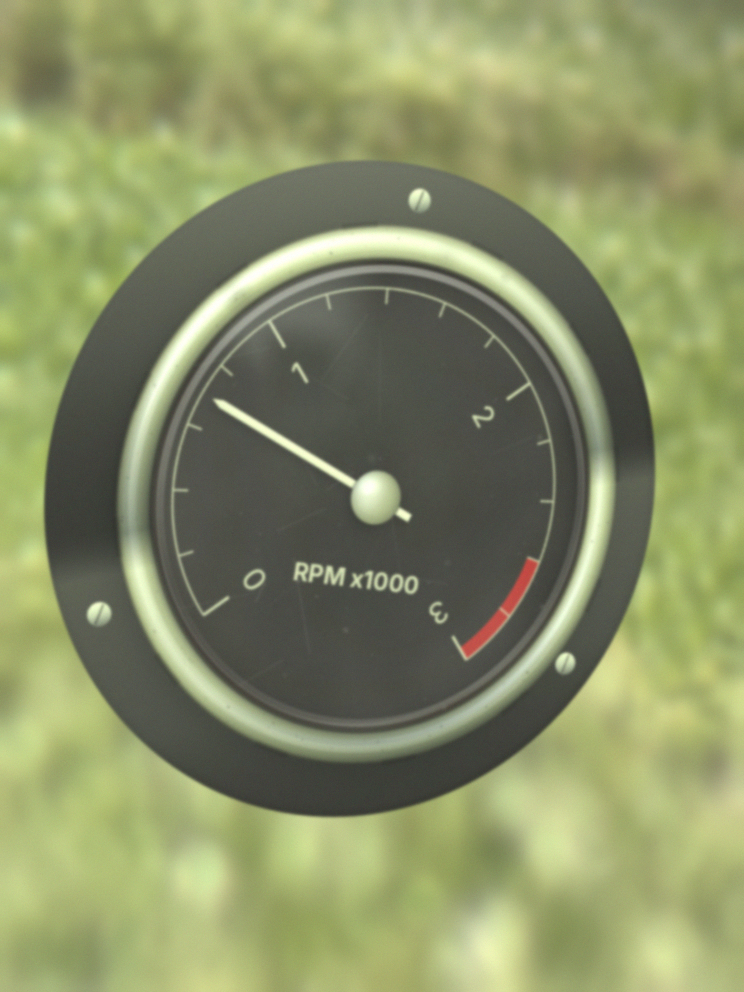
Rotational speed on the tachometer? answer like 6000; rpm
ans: 700; rpm
